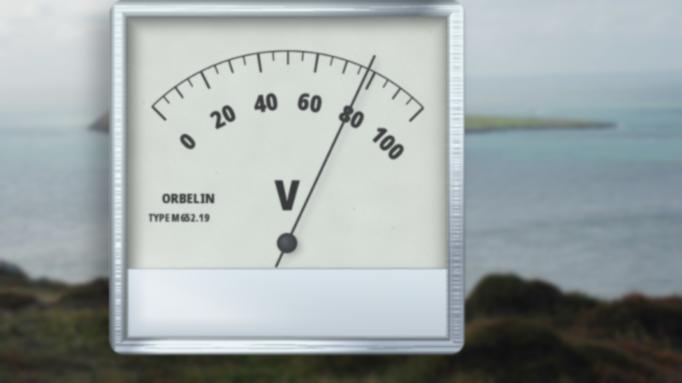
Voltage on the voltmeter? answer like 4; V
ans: 77.5; V
